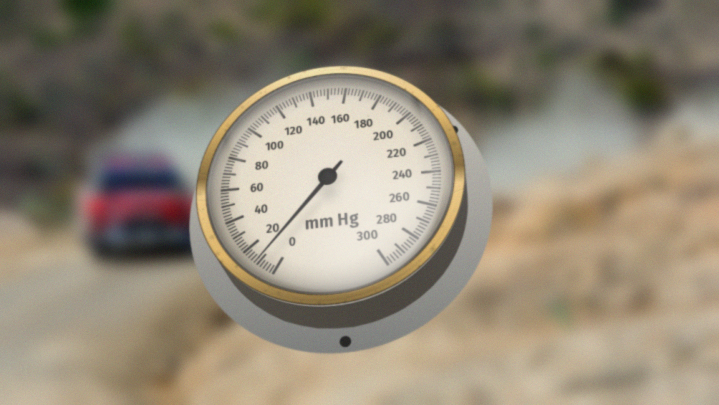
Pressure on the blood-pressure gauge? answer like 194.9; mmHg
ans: 10; mmHg
